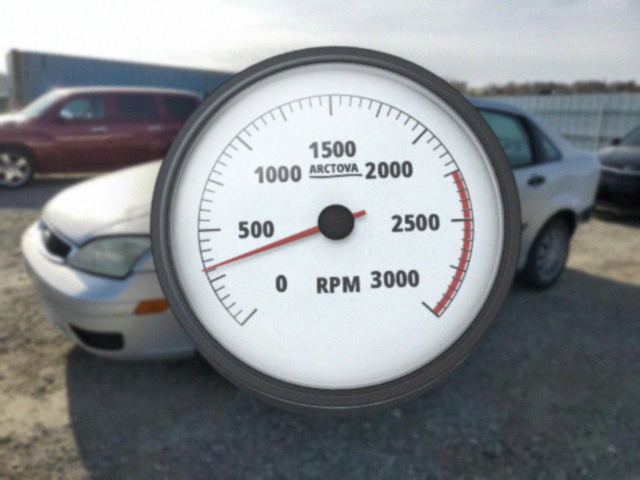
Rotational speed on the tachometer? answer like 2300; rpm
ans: 300; rpm
